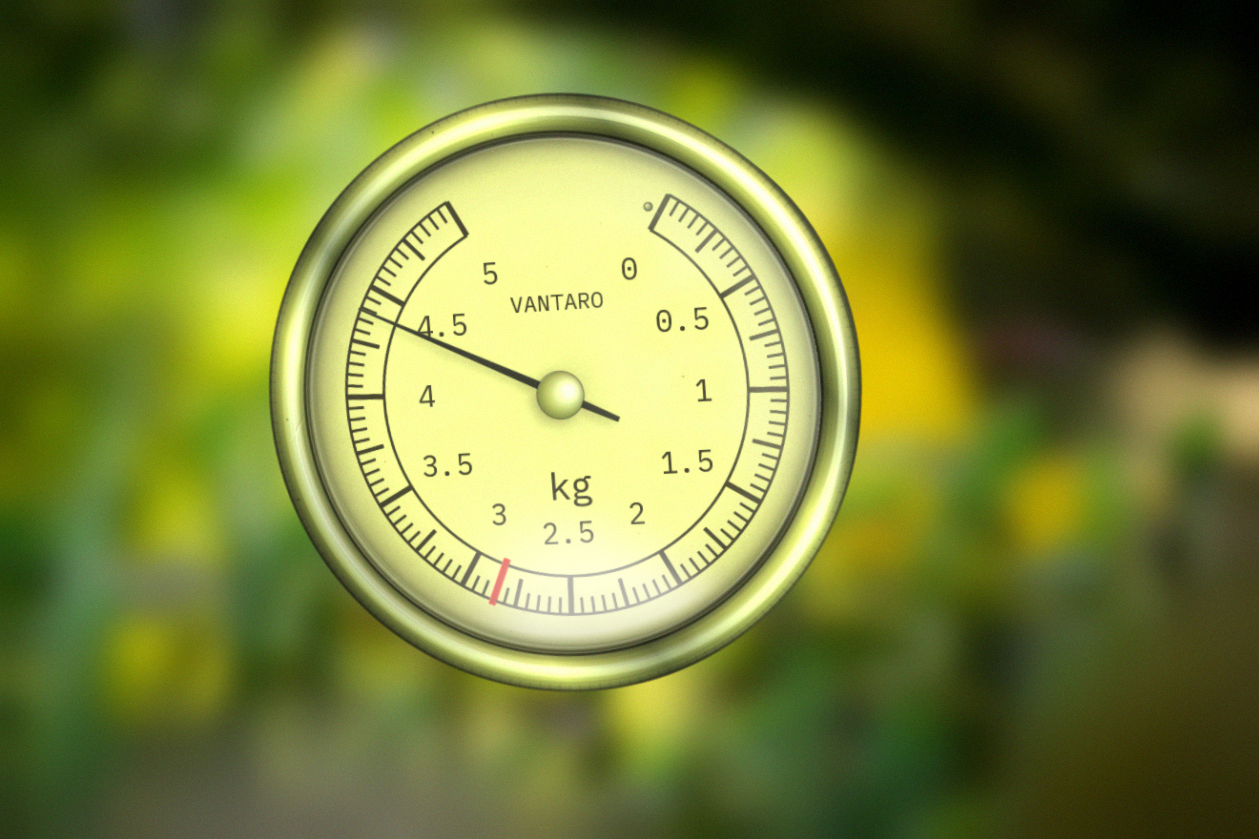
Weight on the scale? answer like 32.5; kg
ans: 4.4; kg
